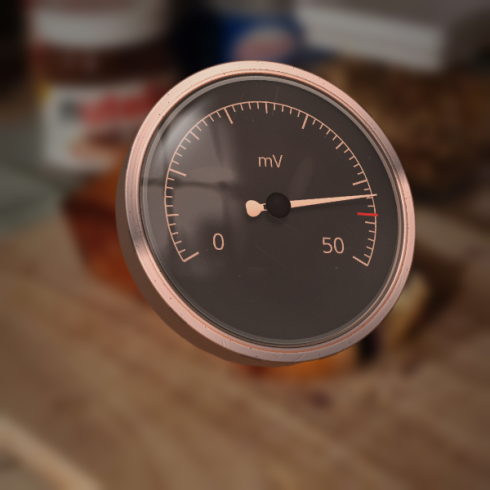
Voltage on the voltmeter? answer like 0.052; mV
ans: 42; mV
